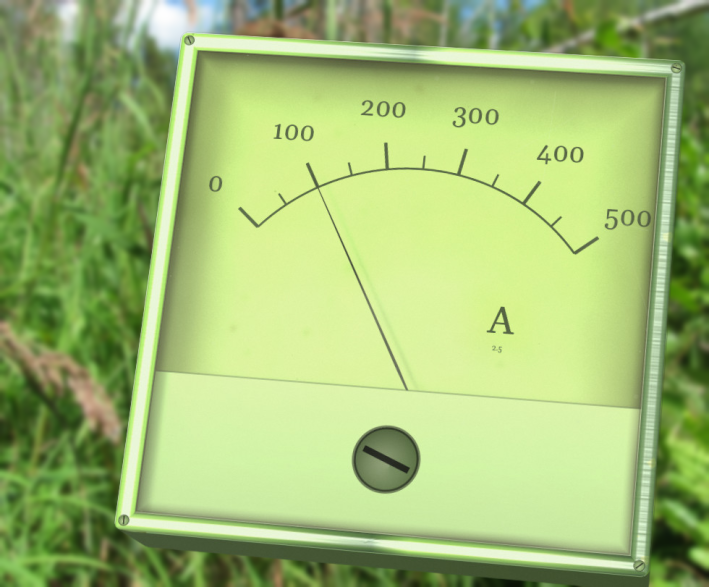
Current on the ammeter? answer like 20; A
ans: 100; A
